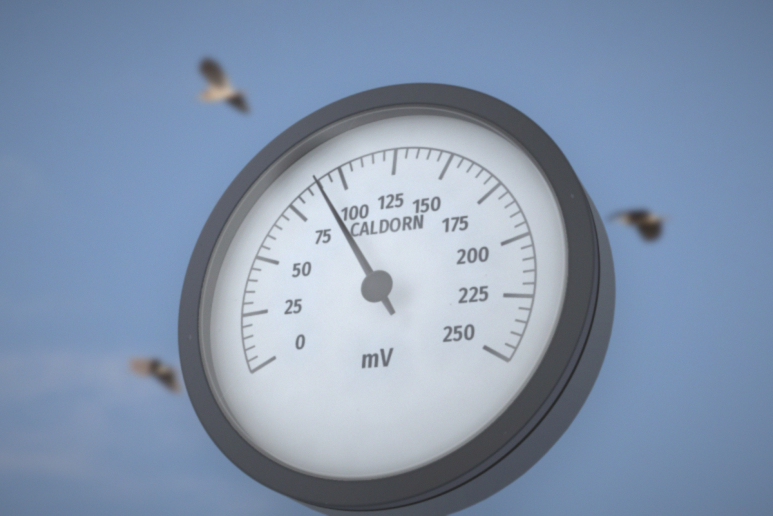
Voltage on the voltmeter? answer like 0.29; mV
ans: 90; mV
